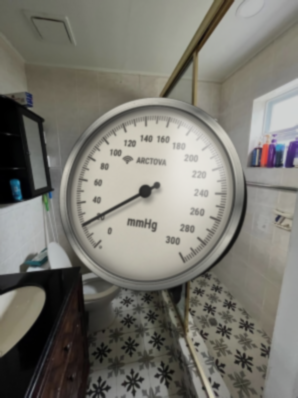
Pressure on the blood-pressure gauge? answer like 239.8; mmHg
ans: 20; mmHg
